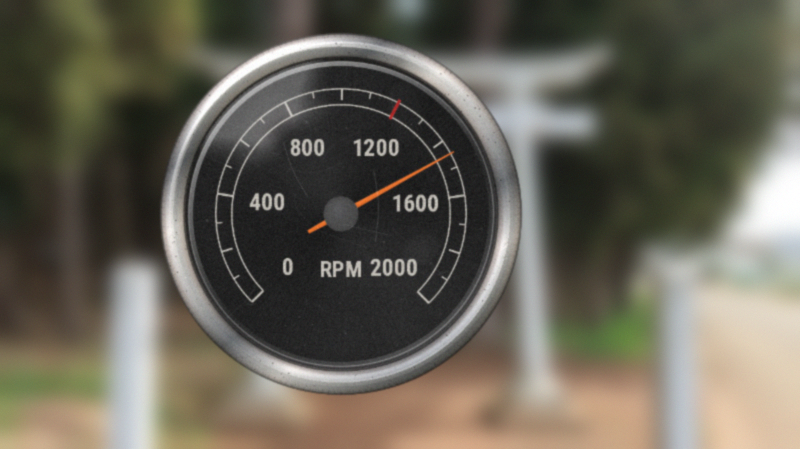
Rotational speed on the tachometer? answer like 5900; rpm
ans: 1450; rpm
